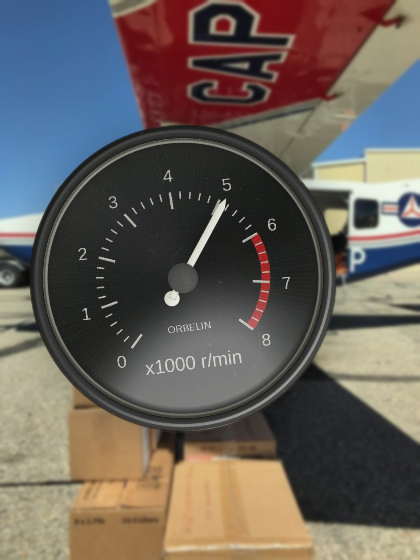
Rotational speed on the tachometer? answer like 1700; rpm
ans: 5100; rpm
